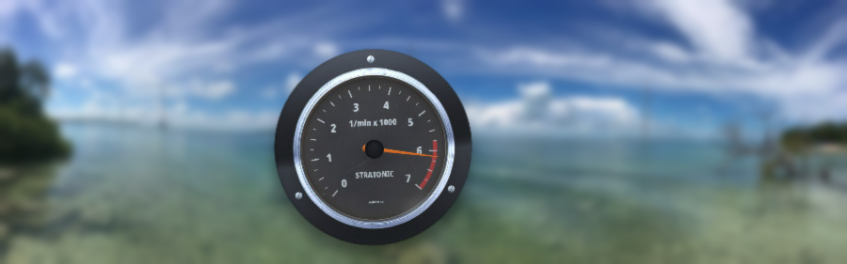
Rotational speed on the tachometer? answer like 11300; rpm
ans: 6125; rpm
